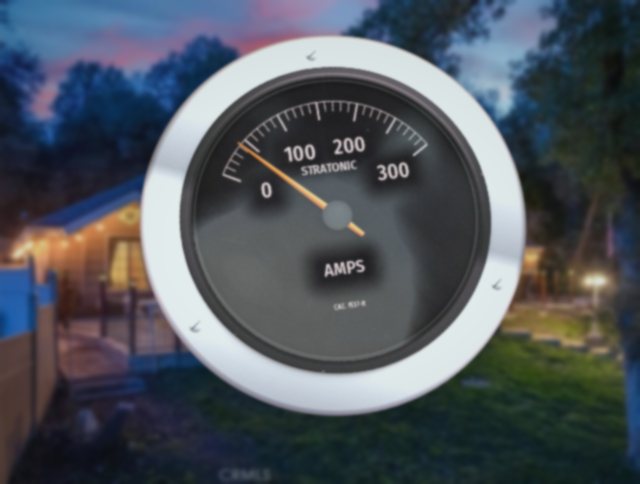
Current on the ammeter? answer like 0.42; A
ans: 40; A
